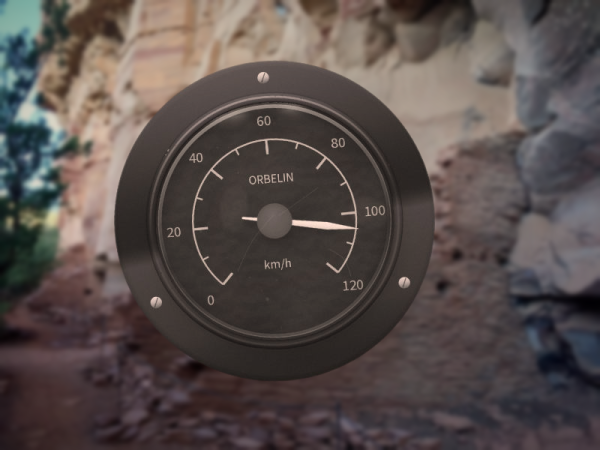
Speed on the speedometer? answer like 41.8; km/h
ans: 105; km/h
